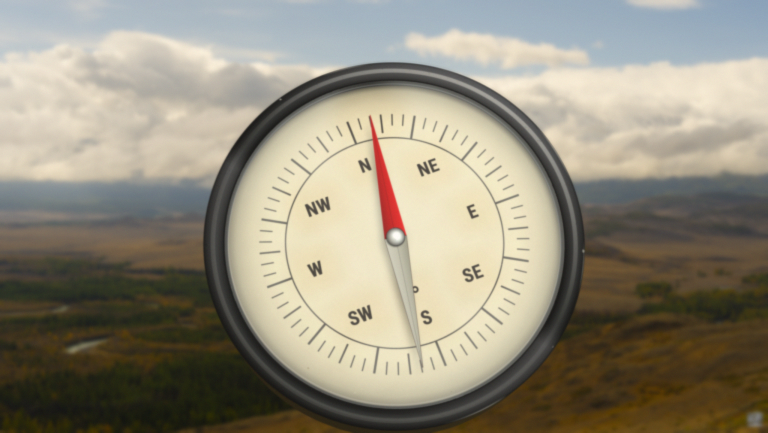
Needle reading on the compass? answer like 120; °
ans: 10; °
